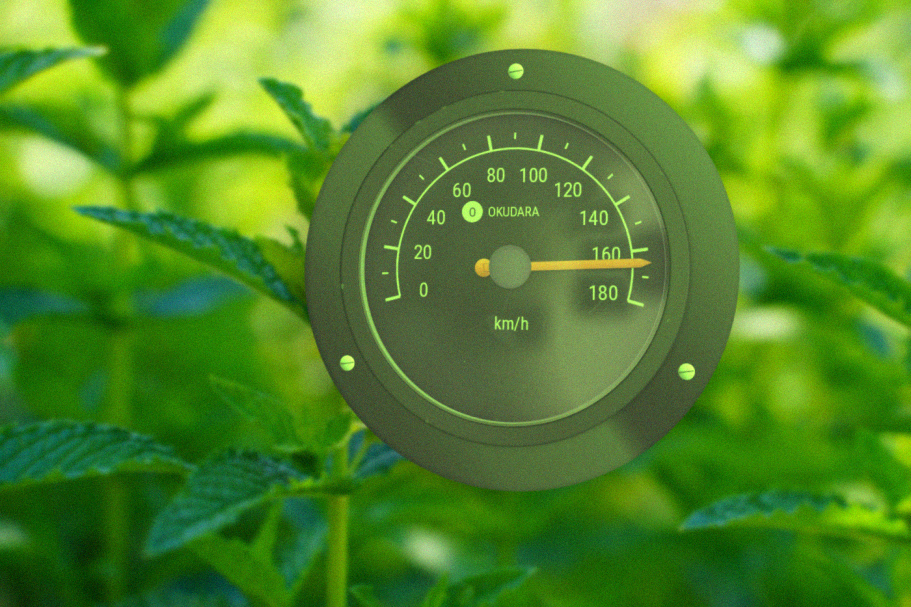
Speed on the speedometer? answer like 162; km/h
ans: 165; km/h
